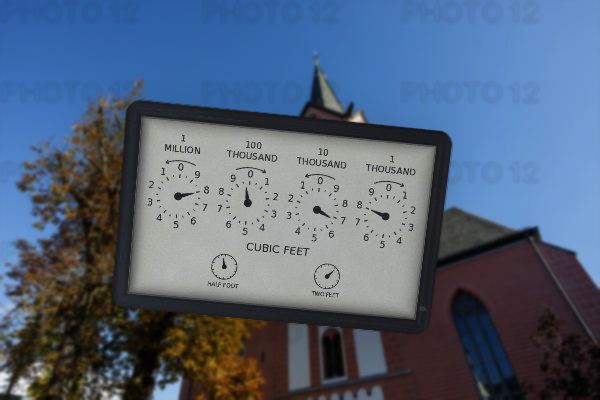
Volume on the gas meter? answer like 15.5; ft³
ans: 796800; ft³
